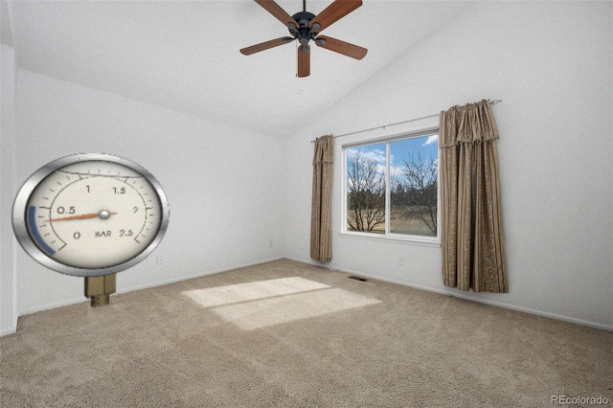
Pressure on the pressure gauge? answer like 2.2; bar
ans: 0.35; bar
